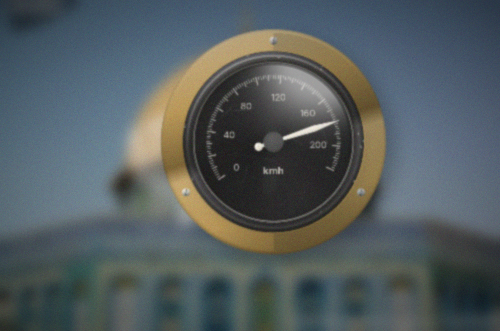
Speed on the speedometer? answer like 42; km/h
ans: 180; km/h
